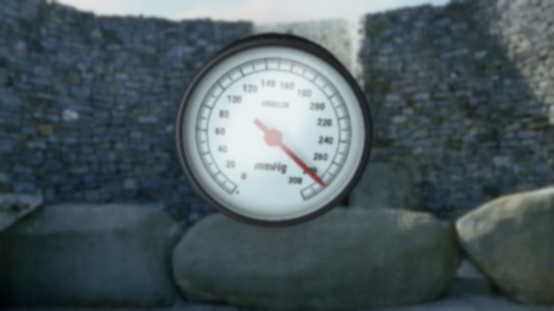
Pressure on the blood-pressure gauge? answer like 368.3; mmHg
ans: 280; mmHg
